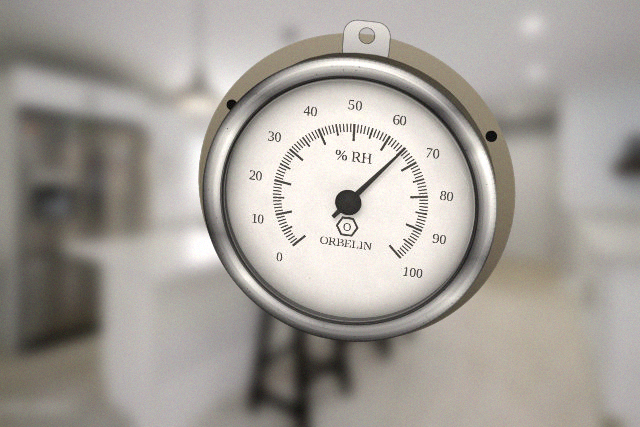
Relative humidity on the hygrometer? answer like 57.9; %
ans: 65; %
